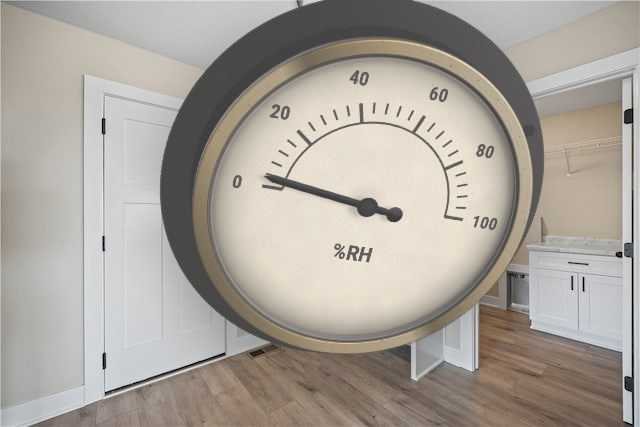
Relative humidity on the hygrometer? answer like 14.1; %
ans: 4; %
